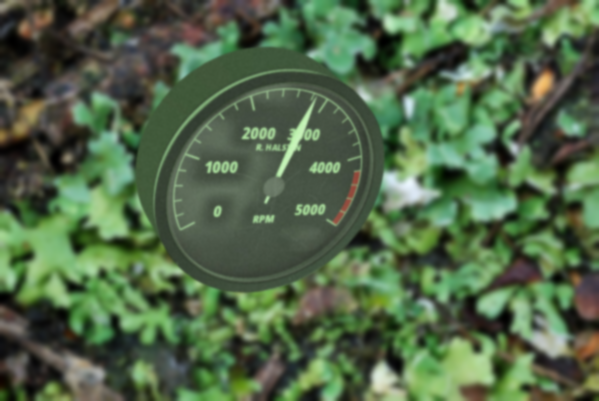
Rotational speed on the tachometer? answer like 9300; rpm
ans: 2800; rpm
